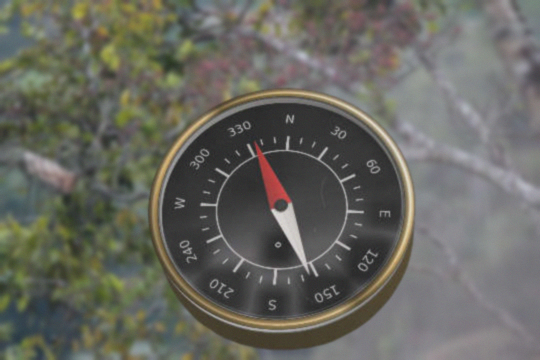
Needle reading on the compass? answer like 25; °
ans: 335; °
